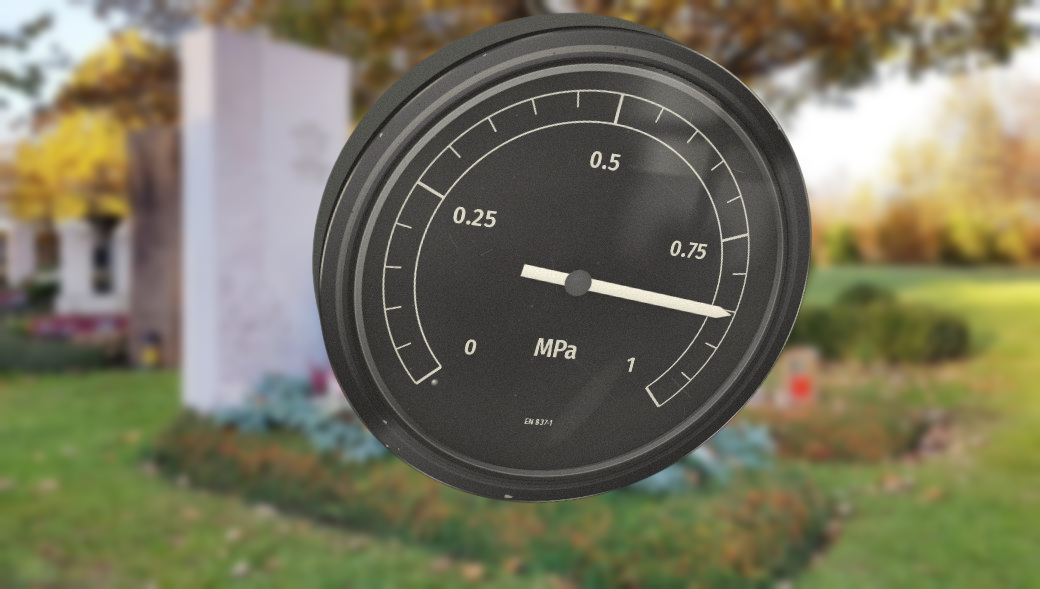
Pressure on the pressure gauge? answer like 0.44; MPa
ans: 0.85; MPa
